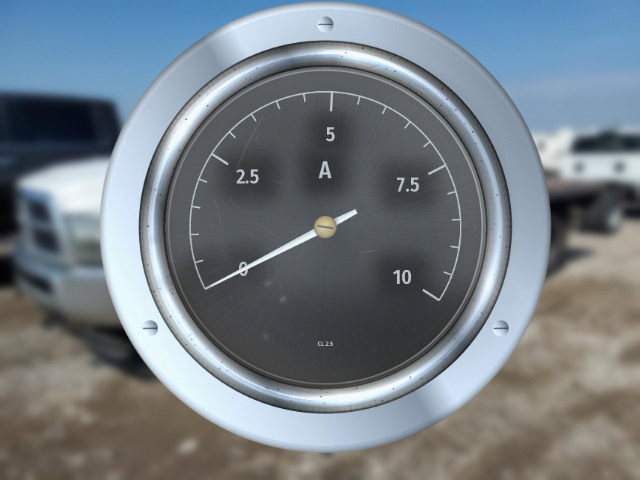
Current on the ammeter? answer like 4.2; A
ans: 0; A
